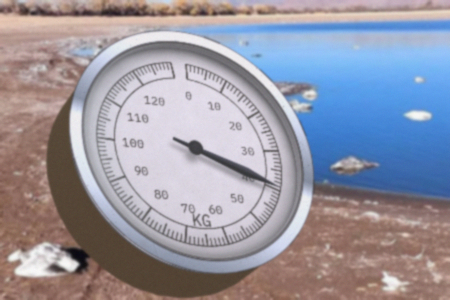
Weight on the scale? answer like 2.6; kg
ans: 40; kg
